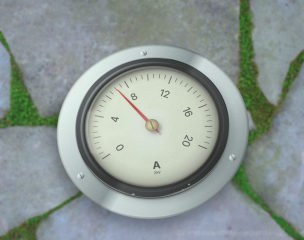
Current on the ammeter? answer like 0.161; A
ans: 7; A
